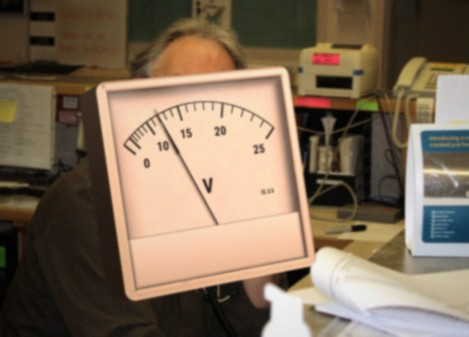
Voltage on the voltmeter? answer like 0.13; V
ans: 12; V
